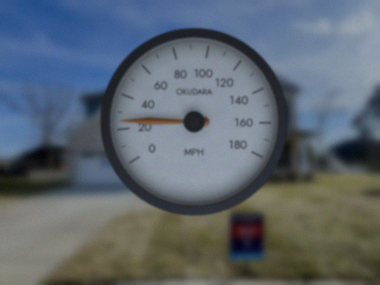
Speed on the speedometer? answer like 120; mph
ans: 25; mph
